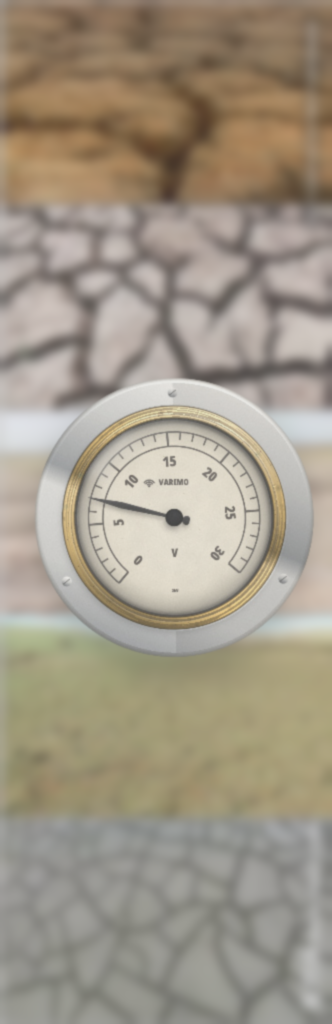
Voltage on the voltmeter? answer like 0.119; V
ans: 7; V
